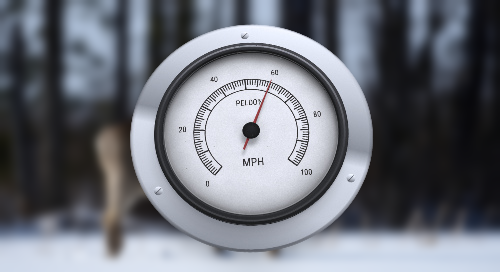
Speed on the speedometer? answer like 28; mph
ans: 60; mph
